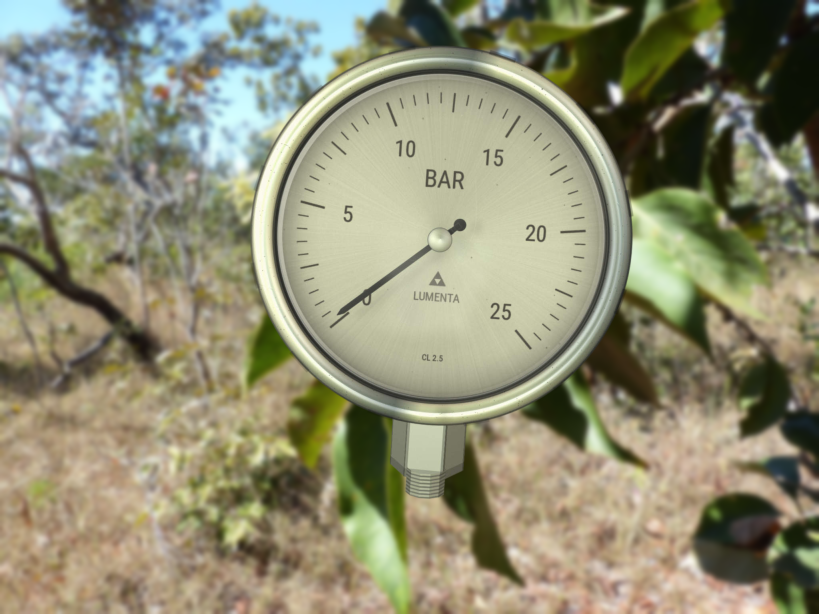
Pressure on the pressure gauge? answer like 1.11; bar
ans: 0.25; bar
